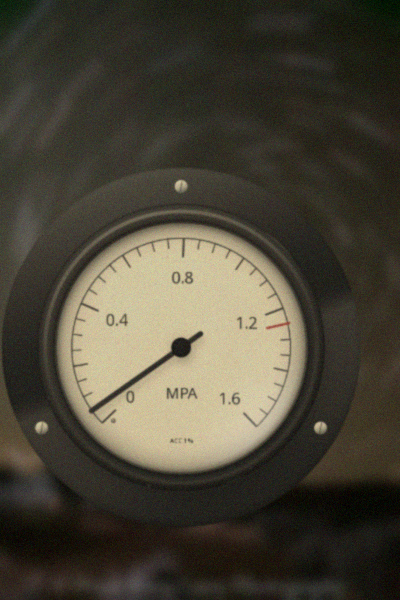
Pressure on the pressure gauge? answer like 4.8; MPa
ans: 0.05; MPa
